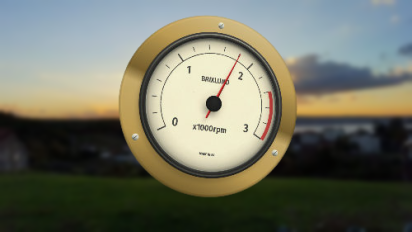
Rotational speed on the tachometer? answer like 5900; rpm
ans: 1800; rpm
